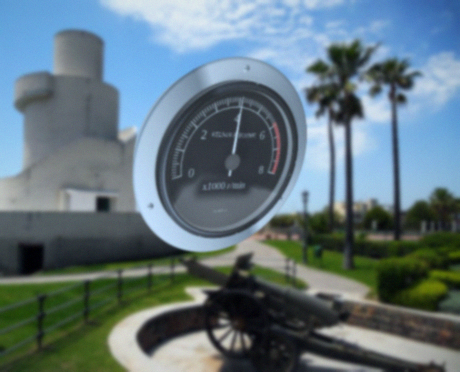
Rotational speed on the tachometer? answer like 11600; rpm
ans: 4000; rpm
